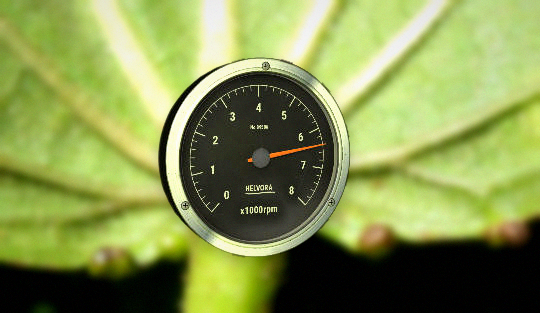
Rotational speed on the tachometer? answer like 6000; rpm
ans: 6400; rpm
